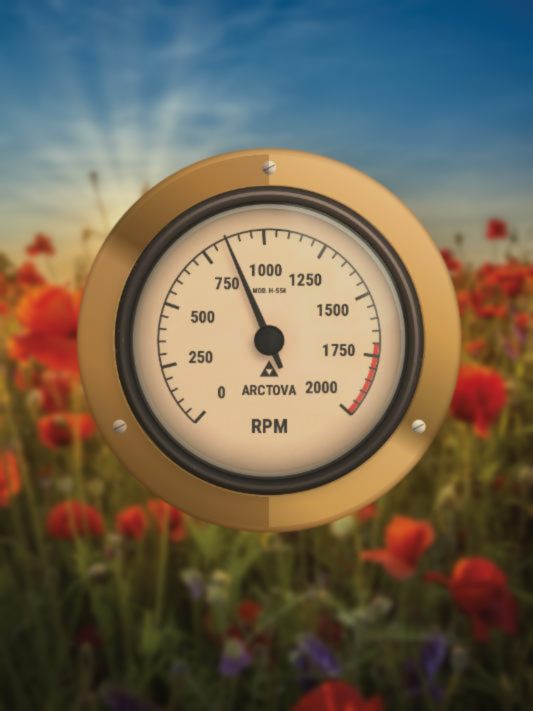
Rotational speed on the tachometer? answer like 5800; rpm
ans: 850; rpm
